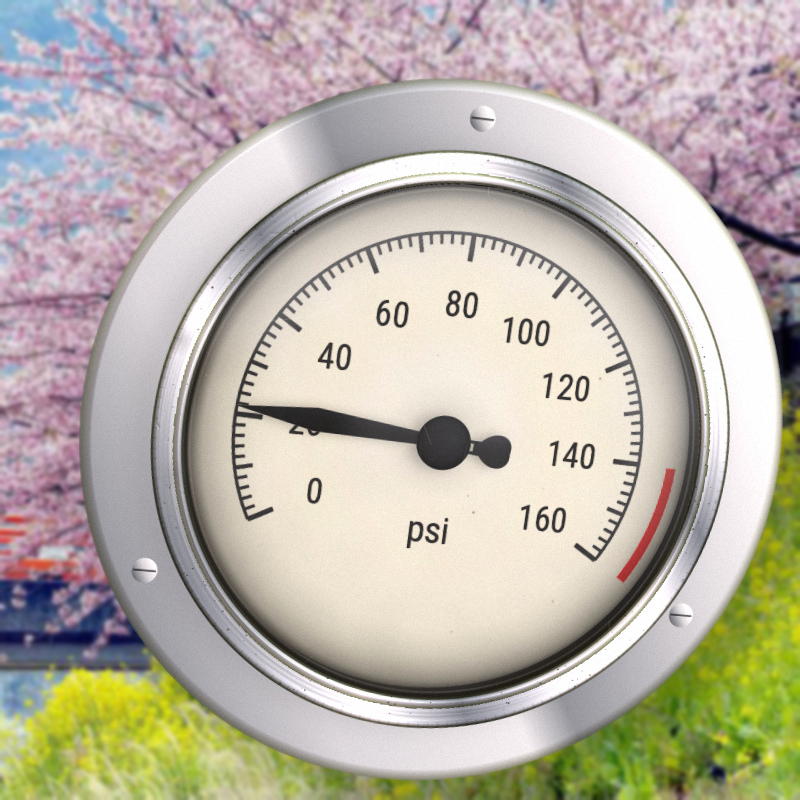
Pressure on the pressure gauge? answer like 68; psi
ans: 22; psi
